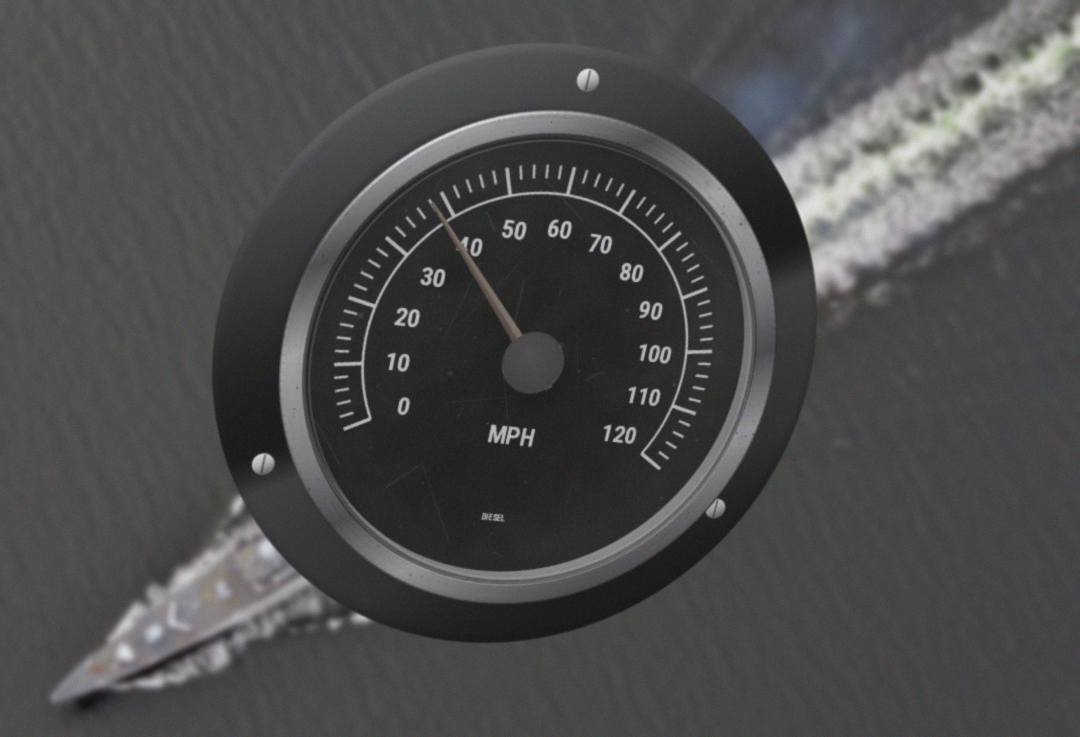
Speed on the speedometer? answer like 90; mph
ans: 38; mph
